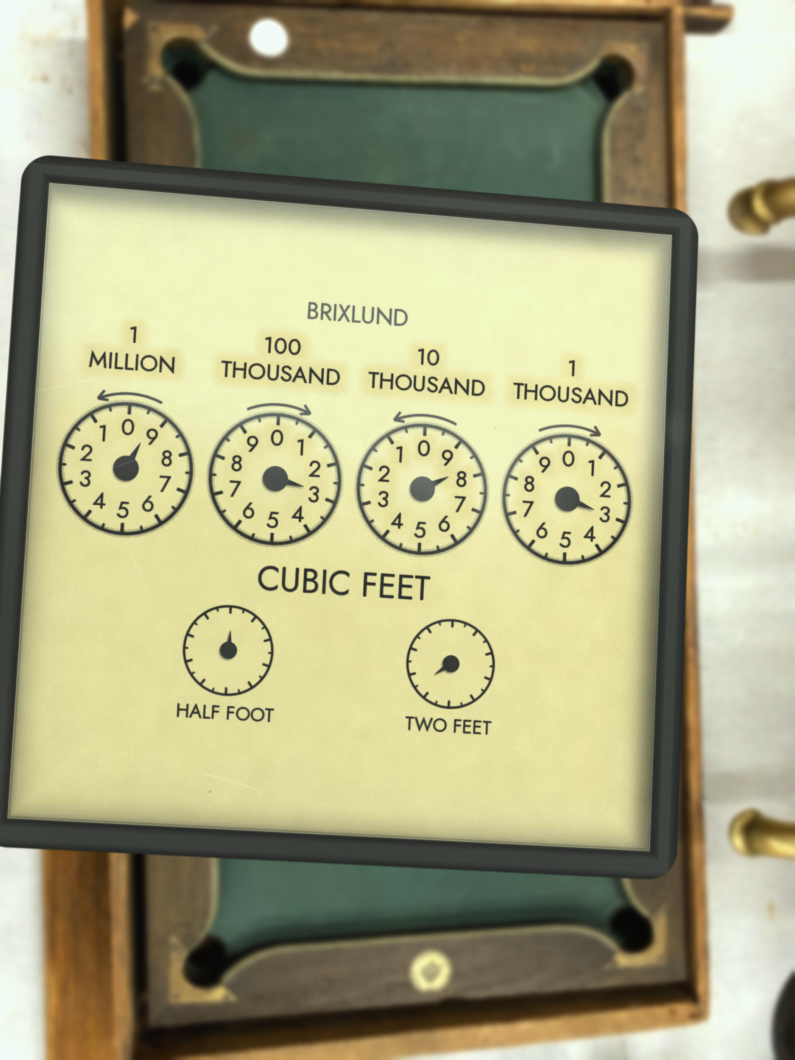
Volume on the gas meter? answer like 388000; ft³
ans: 928300; ft³
